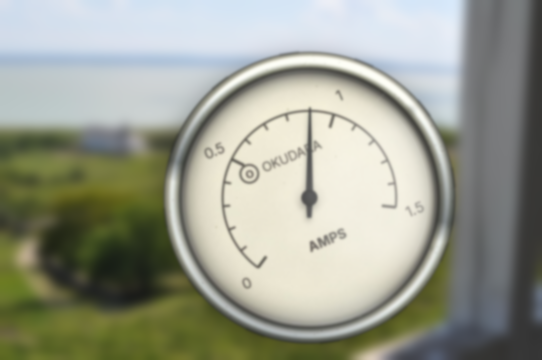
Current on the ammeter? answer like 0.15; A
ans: 0.9; A
